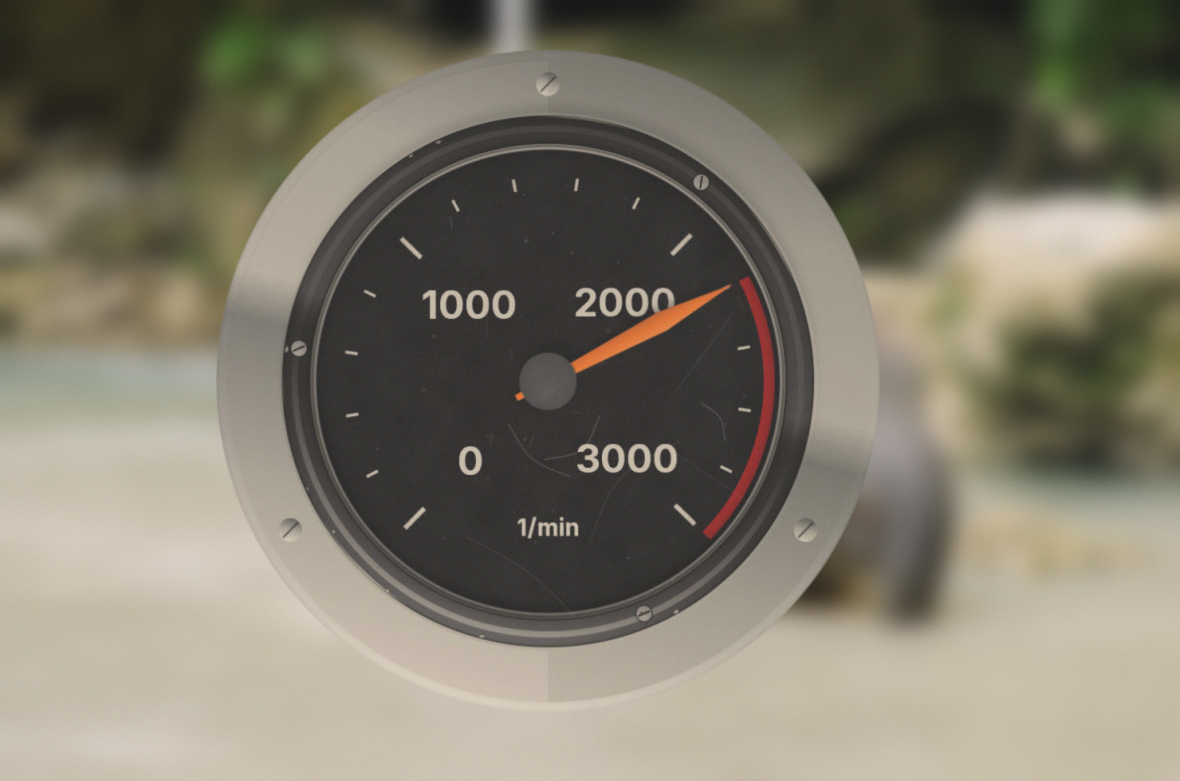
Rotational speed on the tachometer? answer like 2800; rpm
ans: 2200; rpm
